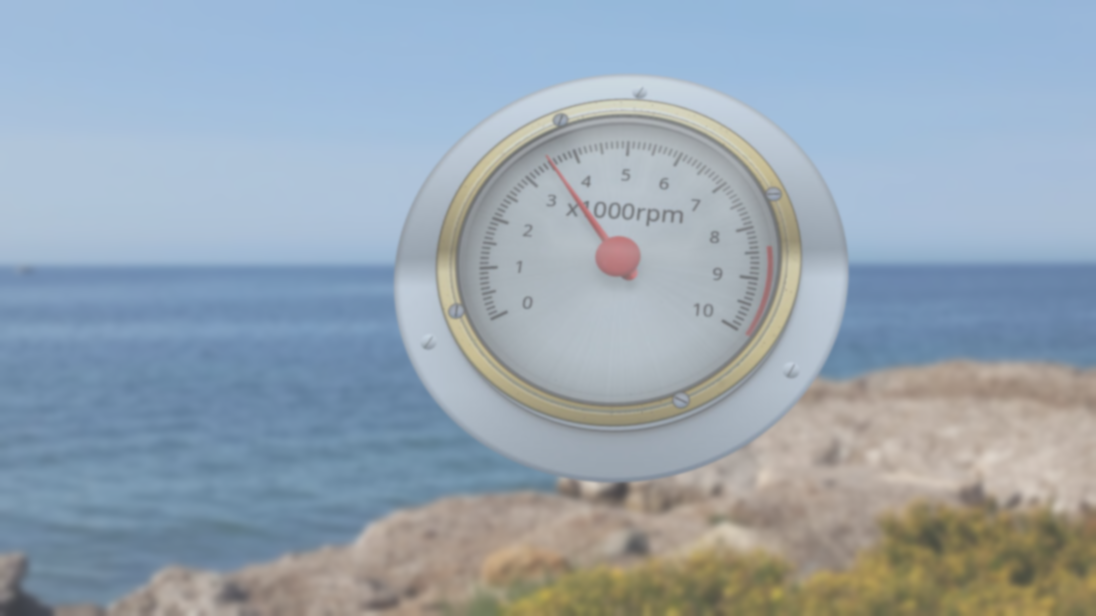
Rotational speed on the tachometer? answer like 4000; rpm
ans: 3500; rpm
